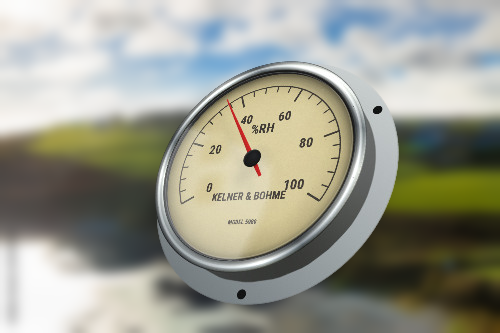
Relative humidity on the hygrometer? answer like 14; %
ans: 36; %
